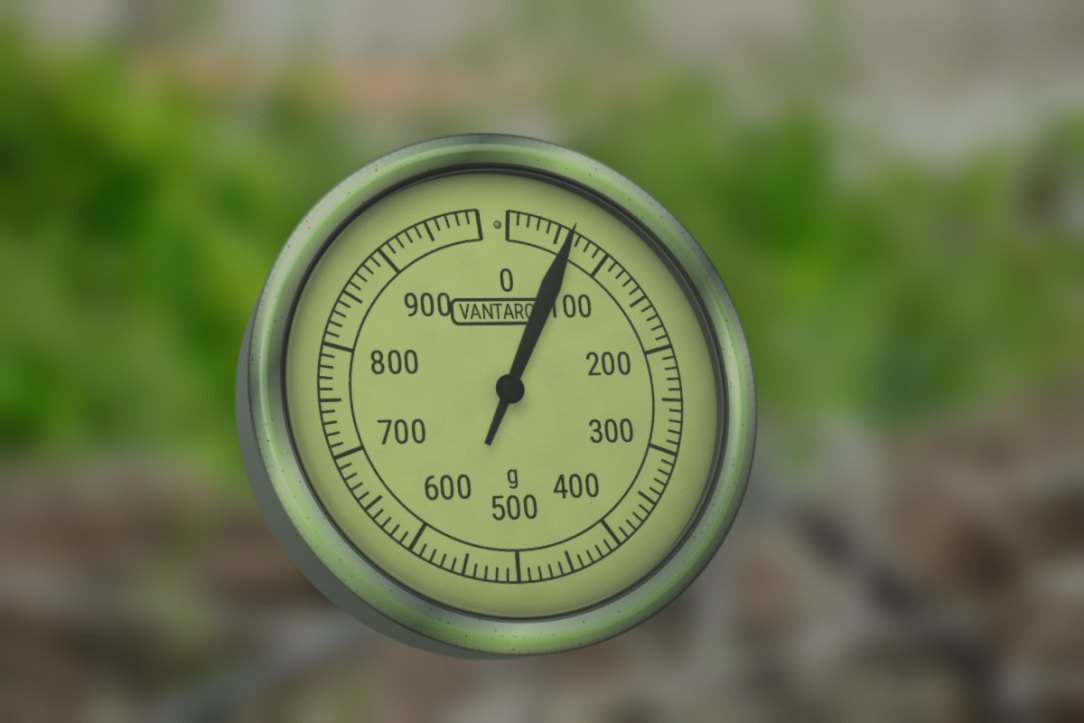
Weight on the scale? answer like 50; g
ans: 60; g
